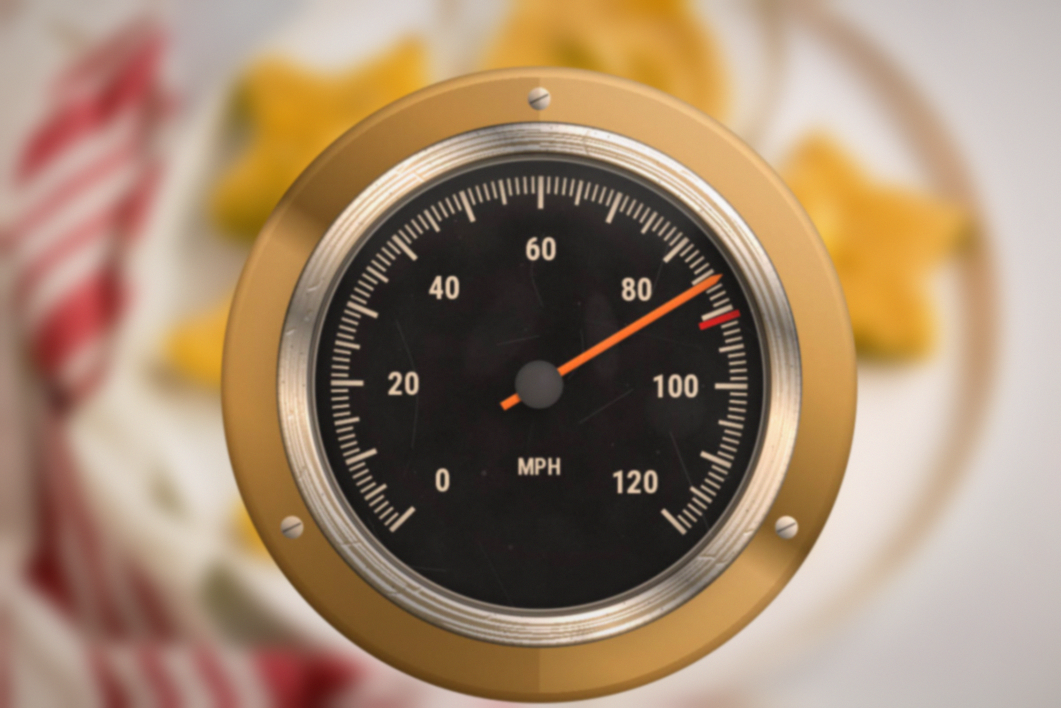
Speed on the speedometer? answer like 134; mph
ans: 86; mph
